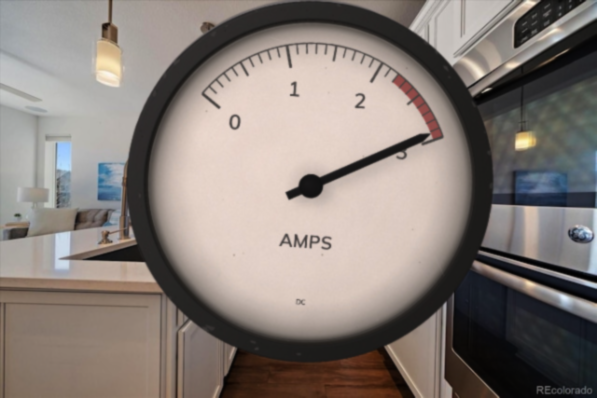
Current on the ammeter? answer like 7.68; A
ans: 2.9; A
